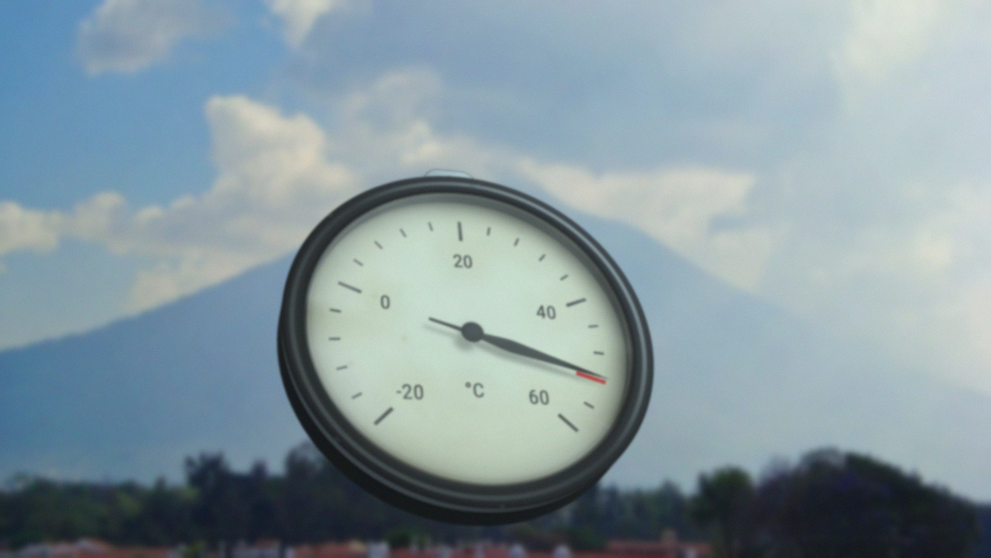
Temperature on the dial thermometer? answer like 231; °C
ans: 52; °C
